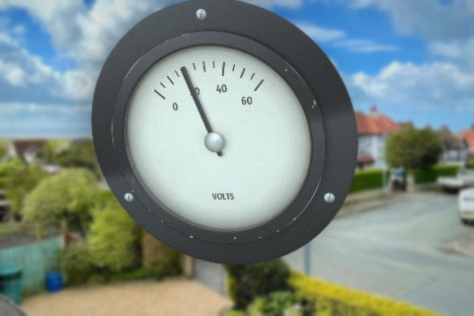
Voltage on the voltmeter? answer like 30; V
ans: 20; V
